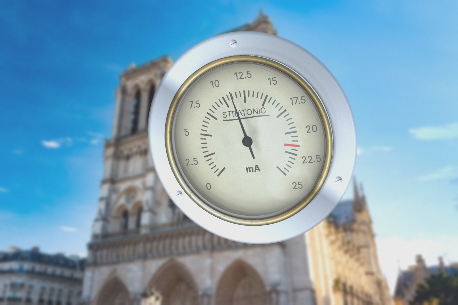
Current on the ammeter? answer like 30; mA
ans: 11; mA
